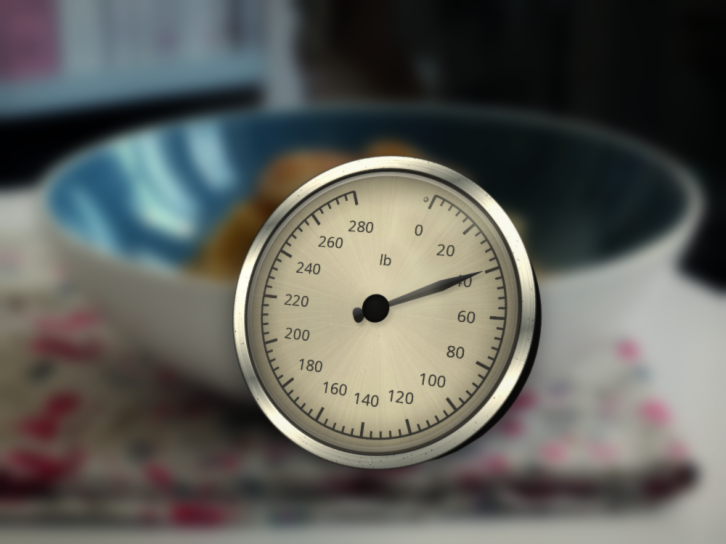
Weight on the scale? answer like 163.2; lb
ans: 40; lb
